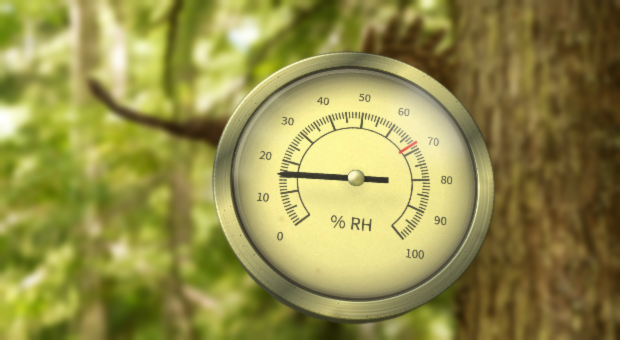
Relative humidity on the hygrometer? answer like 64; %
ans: 15; %
